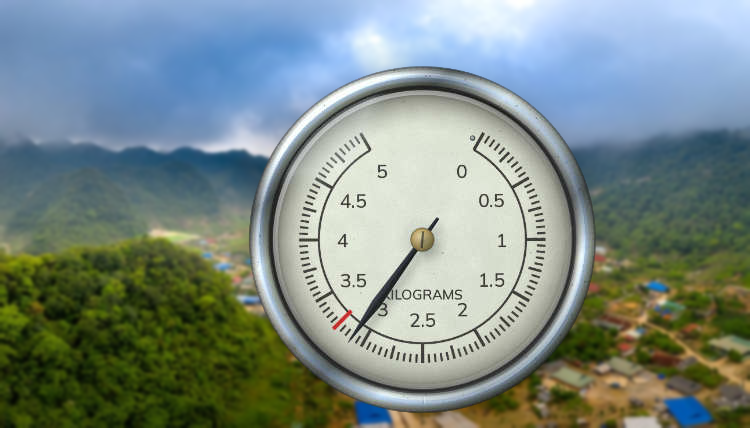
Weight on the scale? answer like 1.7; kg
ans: 3.1; kg
